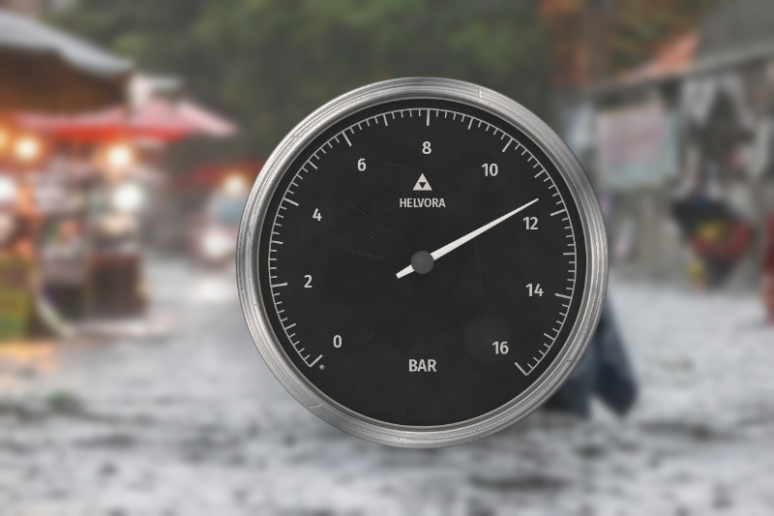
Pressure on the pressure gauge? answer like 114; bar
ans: 11.5; bar
